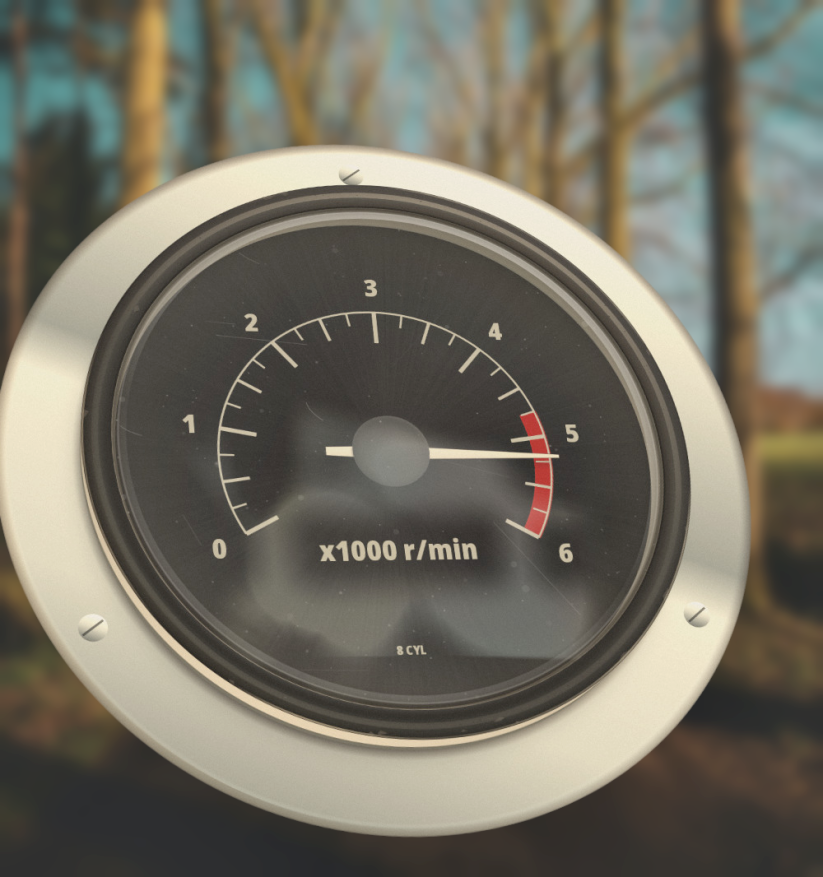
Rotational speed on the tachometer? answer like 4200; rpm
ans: 5250; rpm
